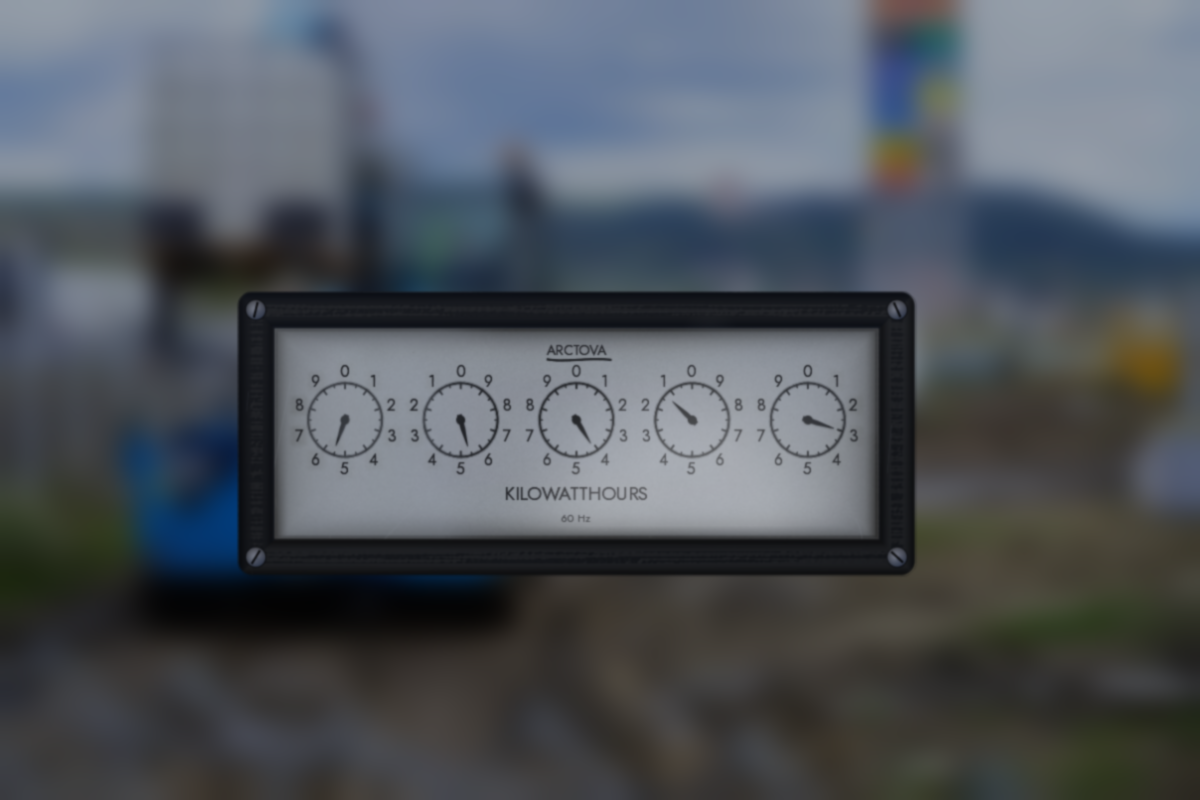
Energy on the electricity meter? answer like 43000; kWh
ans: 55413; kWh
